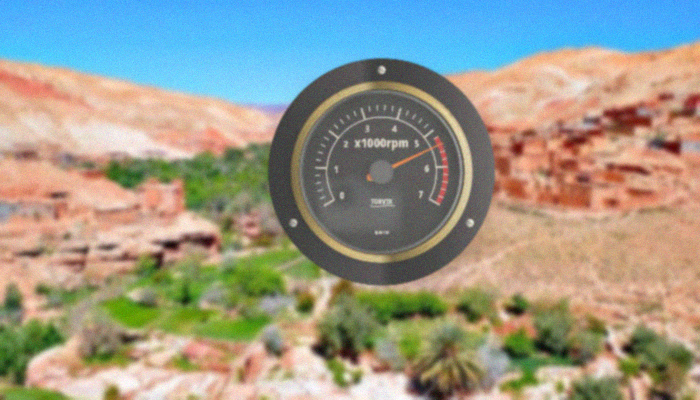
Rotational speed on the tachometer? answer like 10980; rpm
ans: 5400; rpm
